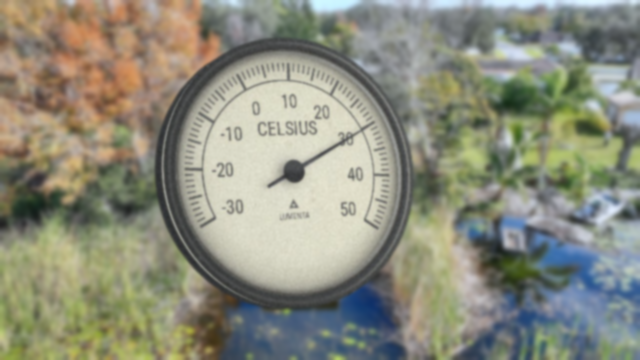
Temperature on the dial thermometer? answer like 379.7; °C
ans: 30; °C
